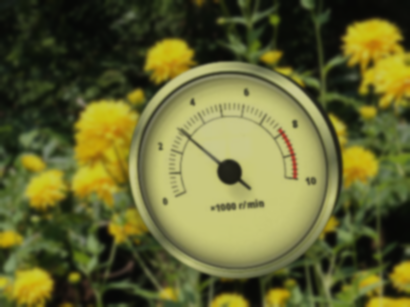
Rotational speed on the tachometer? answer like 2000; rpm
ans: 3000; rpm
